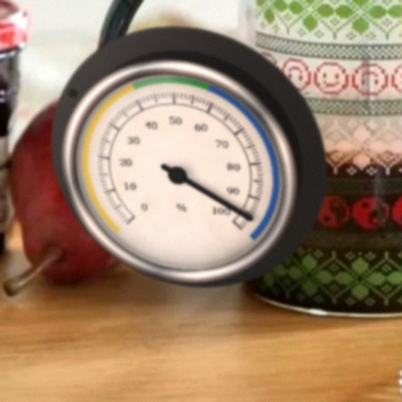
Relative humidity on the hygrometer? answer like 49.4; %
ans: 95; %
